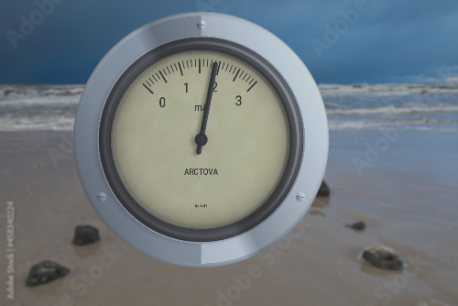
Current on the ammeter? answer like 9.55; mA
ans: 1.9; mA
